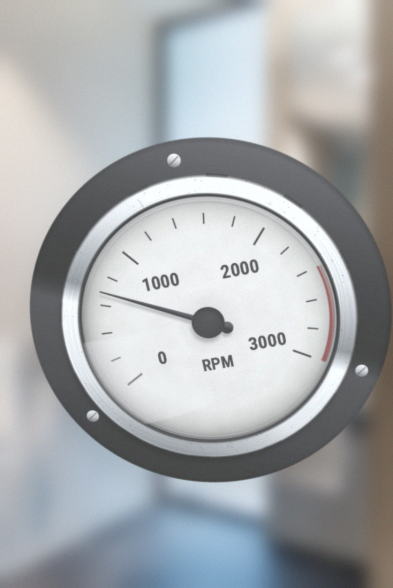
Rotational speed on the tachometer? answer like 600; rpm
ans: 700; rpm
